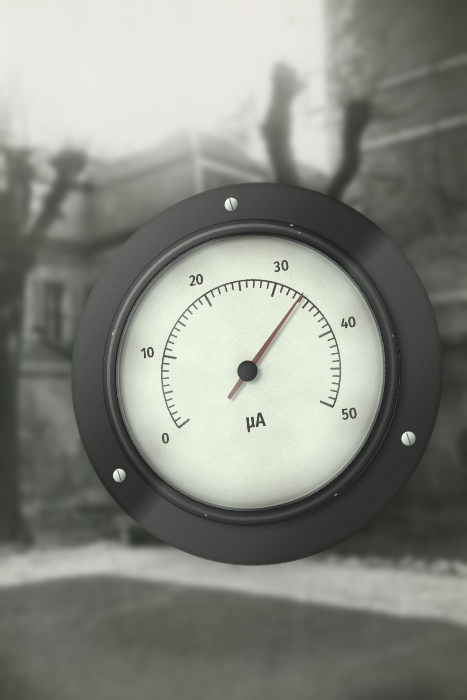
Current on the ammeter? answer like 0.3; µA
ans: 34; µA
